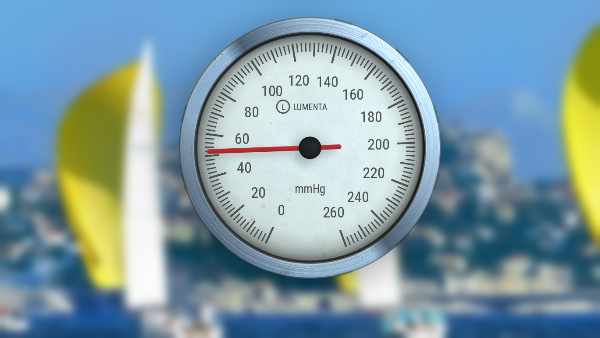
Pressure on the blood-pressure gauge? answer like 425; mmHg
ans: 52; mmHg
